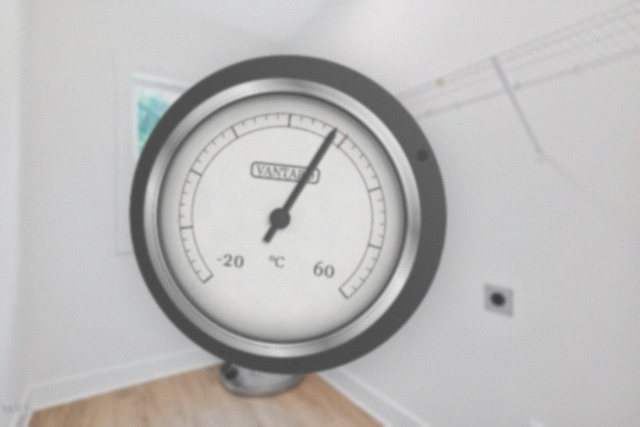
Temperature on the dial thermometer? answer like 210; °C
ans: 28; °C
